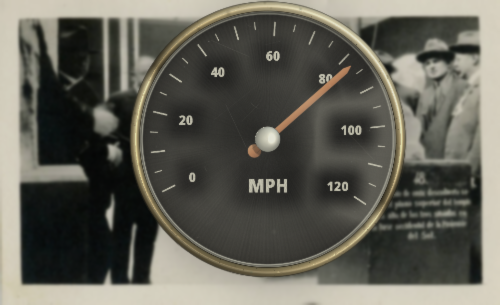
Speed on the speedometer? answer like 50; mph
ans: 82.5; mph
